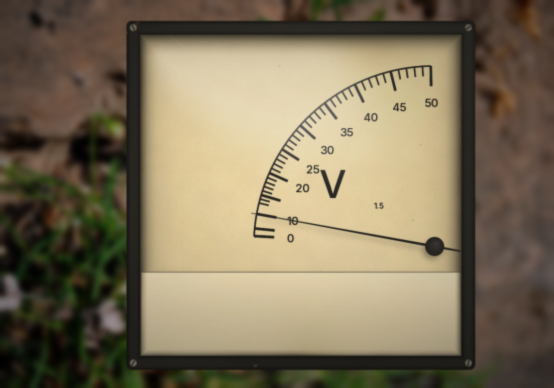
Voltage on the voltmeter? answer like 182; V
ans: 10; V
